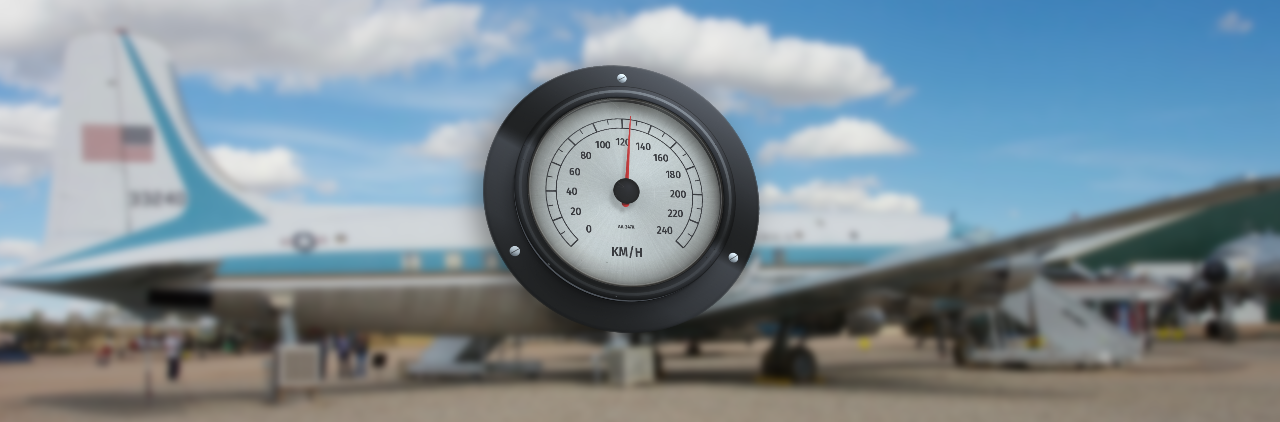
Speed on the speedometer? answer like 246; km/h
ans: 125; km/h
